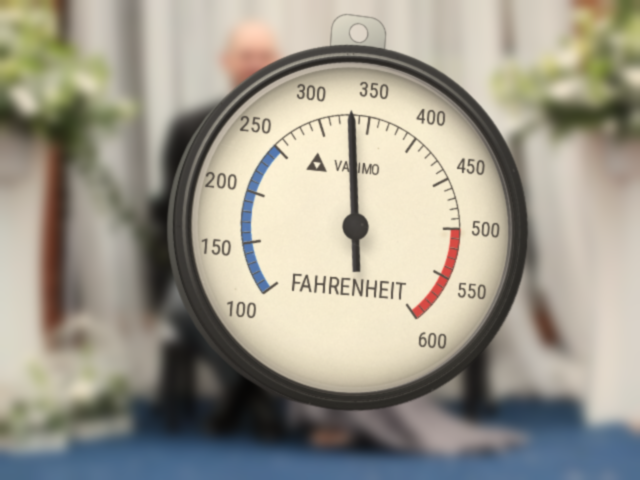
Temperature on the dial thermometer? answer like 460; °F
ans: 330; °F
